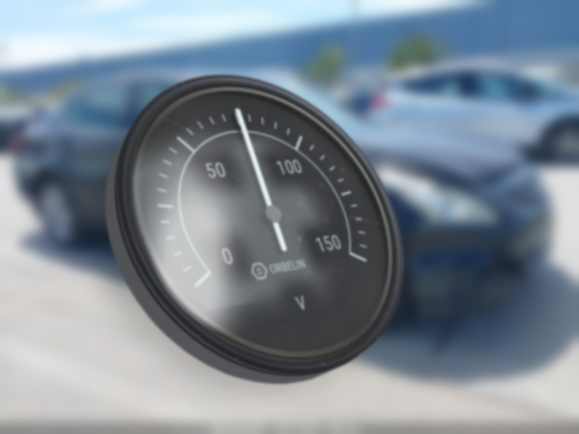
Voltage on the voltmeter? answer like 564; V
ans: 75; V
